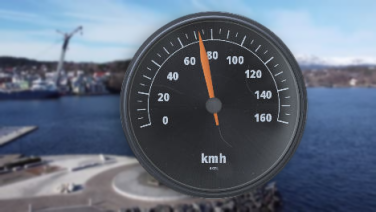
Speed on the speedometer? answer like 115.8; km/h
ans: 72.5; km/h
